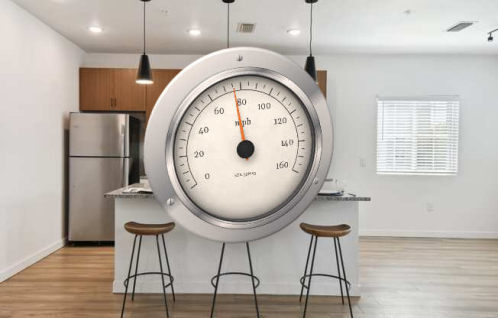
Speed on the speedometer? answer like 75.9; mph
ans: 75; mph
